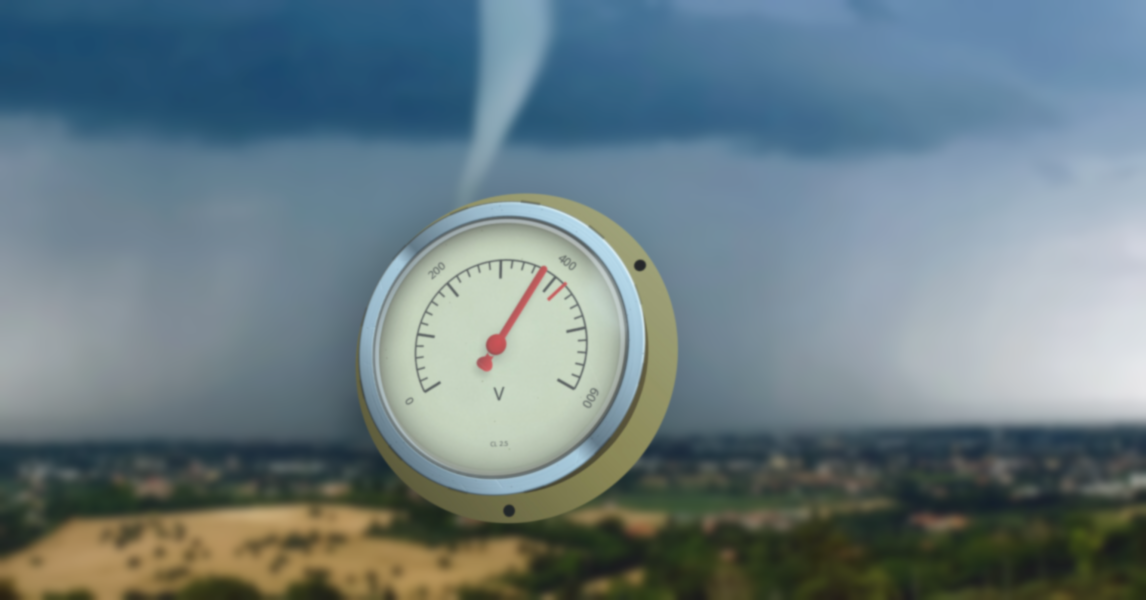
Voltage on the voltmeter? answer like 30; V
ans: 380; V
